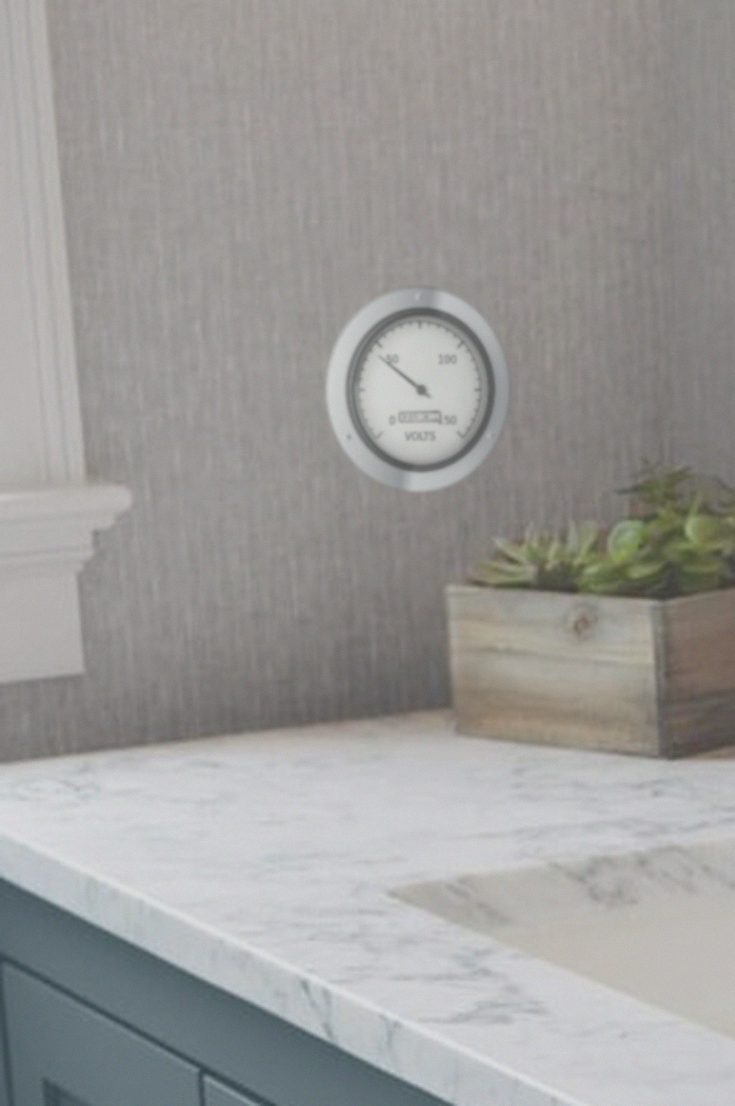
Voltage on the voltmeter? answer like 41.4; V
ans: 45; V
